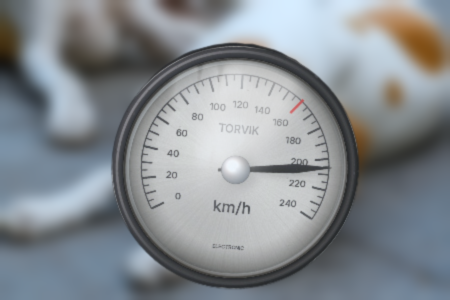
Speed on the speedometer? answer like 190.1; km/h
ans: 205; km/h
